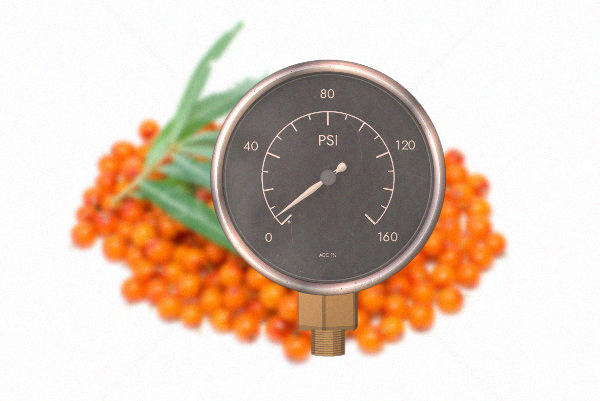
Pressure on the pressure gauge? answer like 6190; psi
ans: 5; psi
